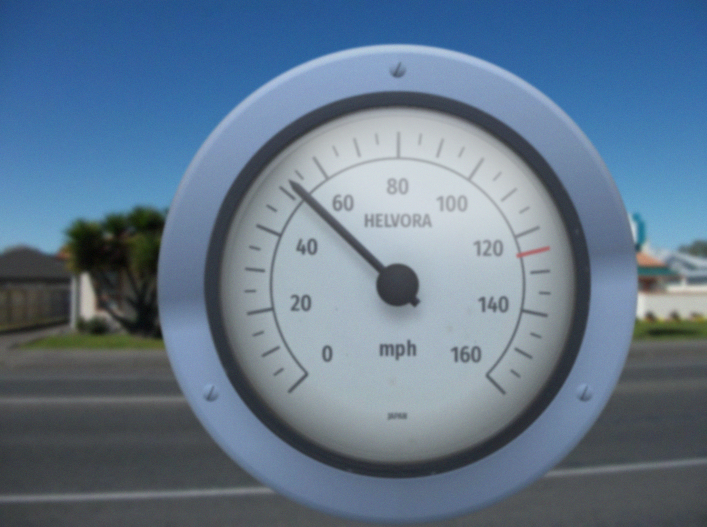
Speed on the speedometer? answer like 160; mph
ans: 52.5; mph
